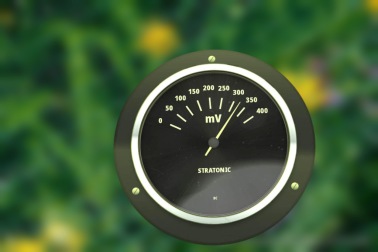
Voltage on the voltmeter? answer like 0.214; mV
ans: 325; mV
